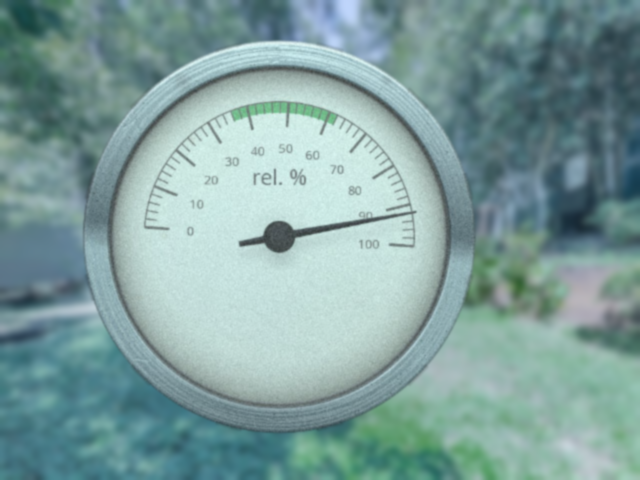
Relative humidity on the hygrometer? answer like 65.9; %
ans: 92; %
